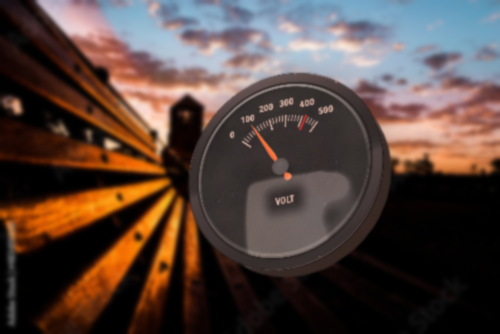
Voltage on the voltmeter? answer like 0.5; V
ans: 100; V
